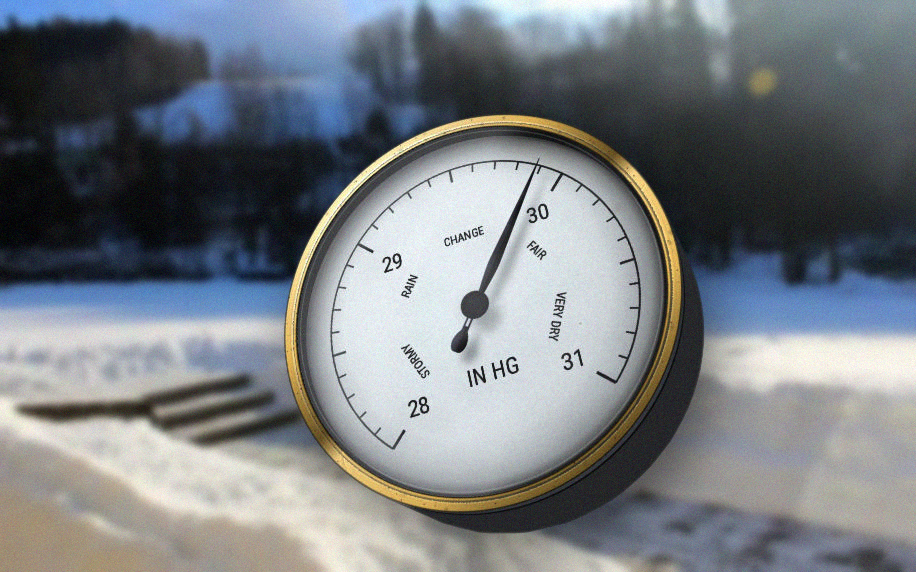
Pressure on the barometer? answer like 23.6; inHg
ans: 29.9; inHg
